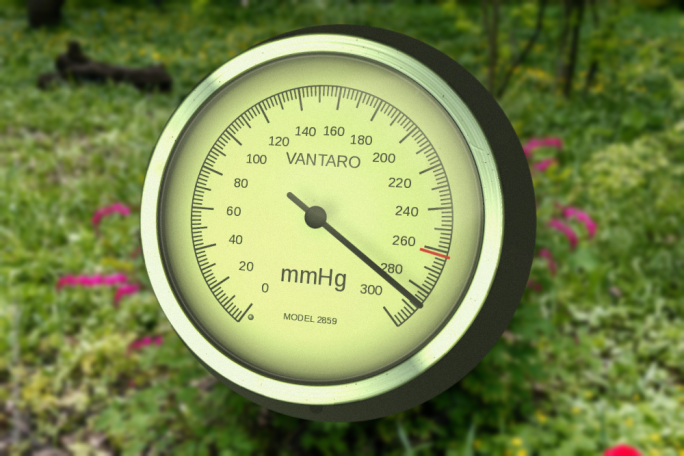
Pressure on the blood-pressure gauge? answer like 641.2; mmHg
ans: 286; mmHg
